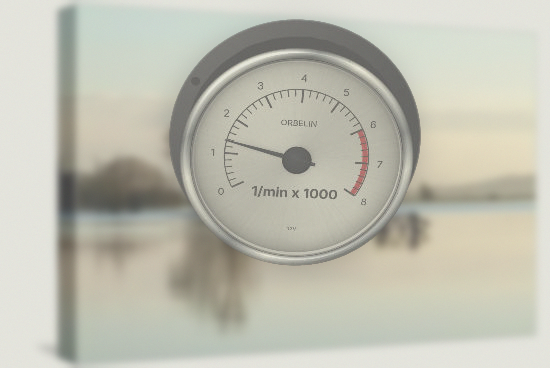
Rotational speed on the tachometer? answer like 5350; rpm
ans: 1400; rpm
